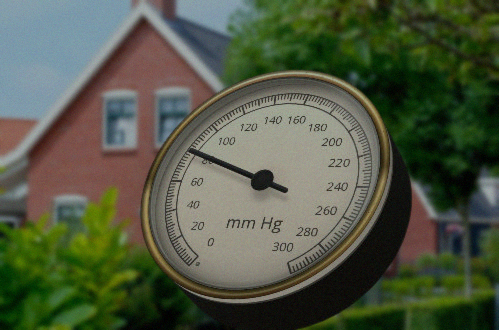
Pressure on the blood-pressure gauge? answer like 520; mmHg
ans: 80; mmHg
